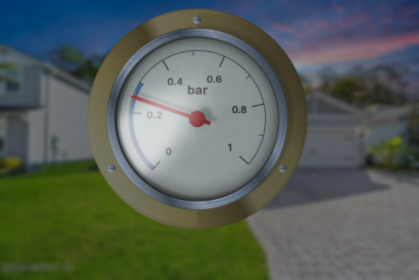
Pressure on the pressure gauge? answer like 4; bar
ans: 0.25; bar
